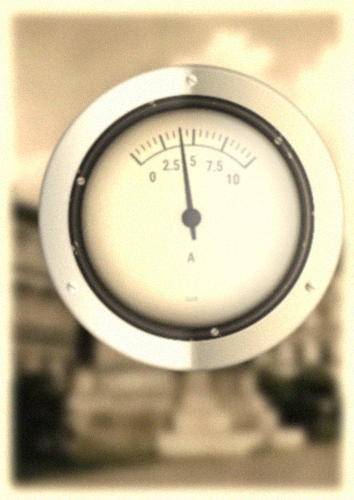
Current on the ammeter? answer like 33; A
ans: 4; A
